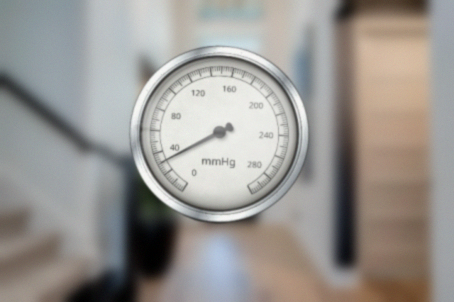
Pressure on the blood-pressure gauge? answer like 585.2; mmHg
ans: 30; mmHg
